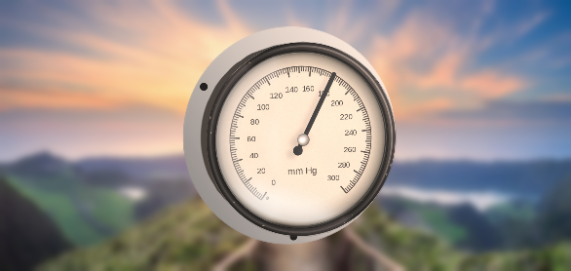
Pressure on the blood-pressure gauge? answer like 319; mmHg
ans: 180; mmHg
